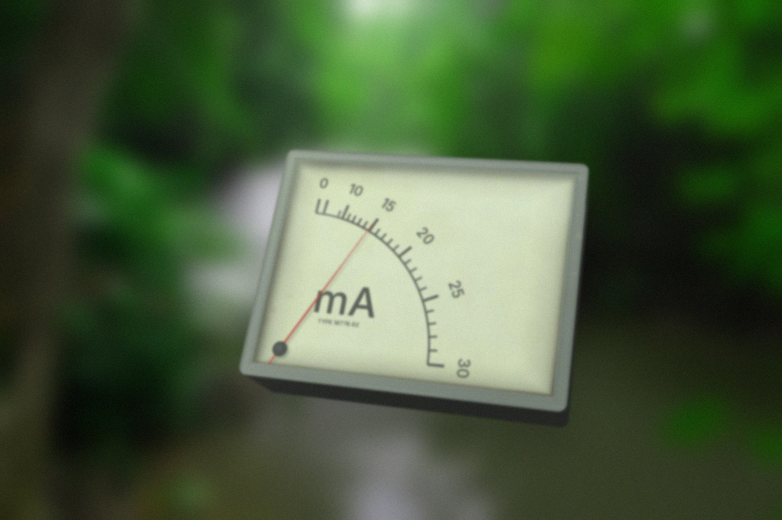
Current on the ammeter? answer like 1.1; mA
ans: 15; mA
